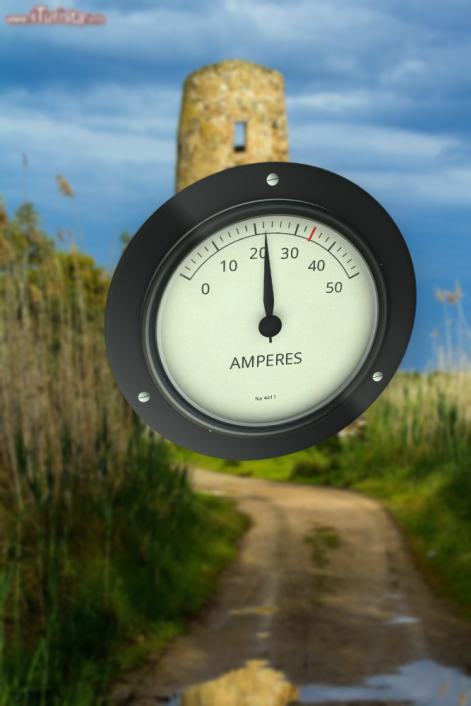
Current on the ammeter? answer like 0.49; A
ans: 22; A
